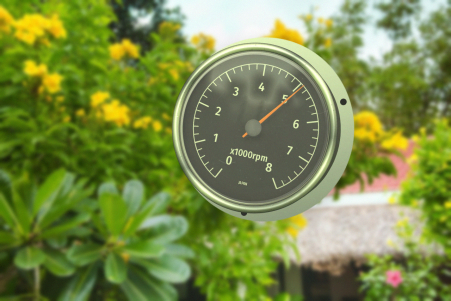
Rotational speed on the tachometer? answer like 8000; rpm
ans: 5100; rpm
